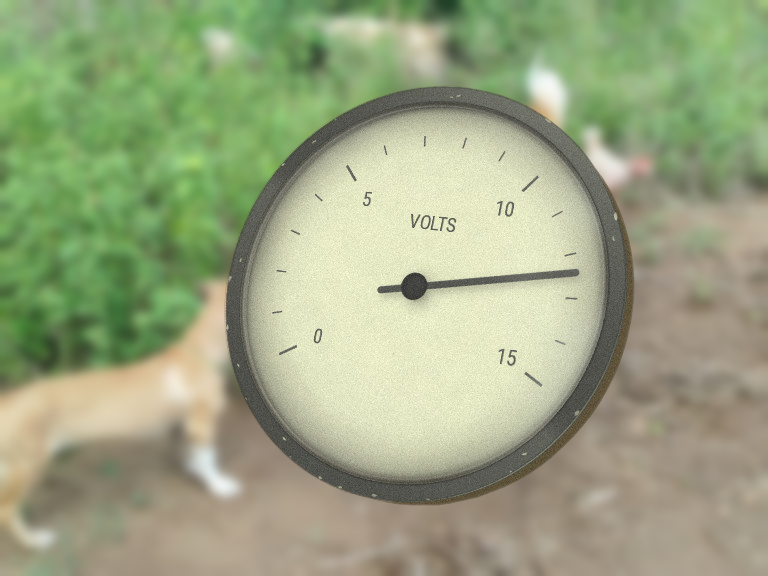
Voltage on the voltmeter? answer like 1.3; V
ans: 12.5; V
